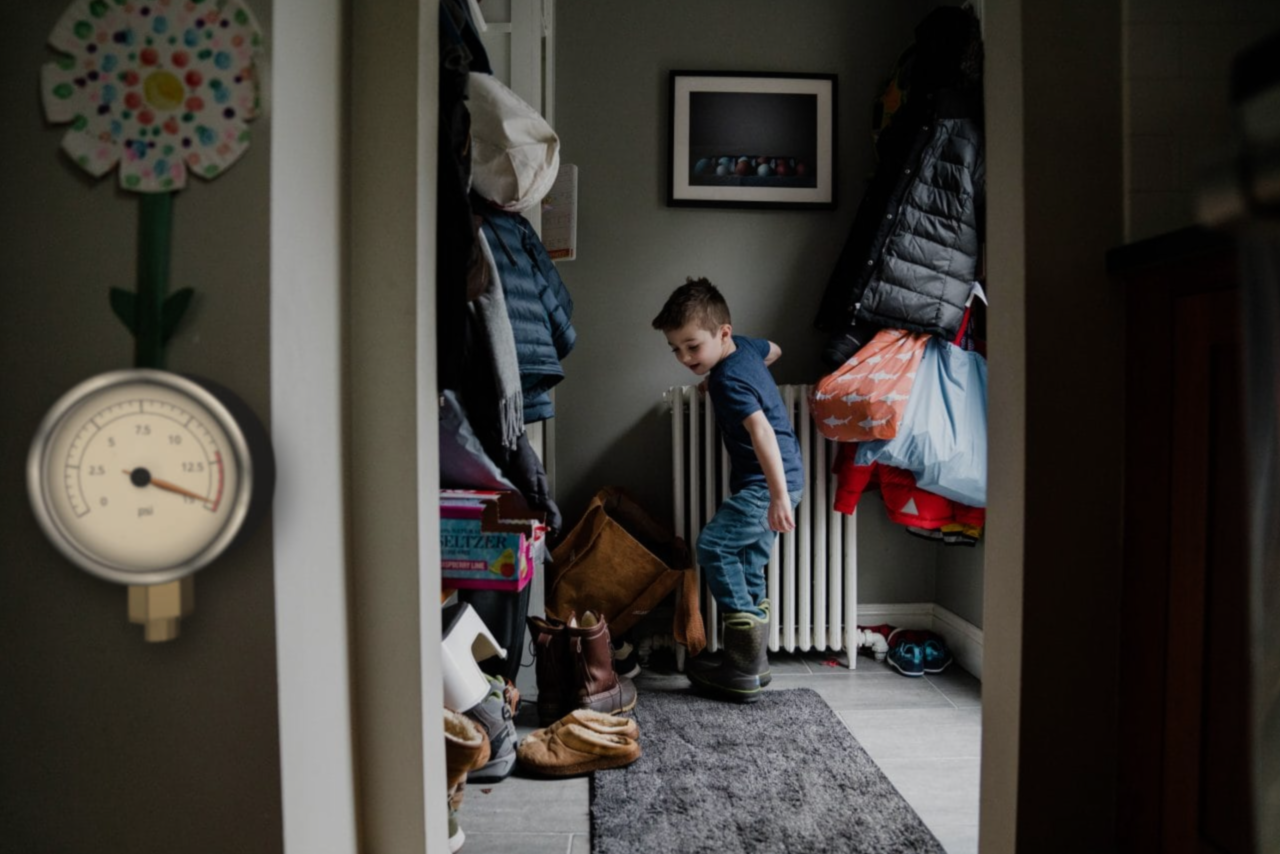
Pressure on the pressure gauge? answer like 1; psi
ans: 14.5; psi
